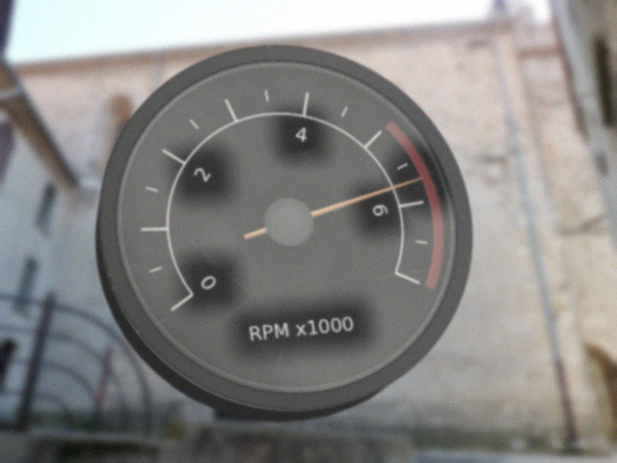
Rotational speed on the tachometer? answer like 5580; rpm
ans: 5750; rpm
